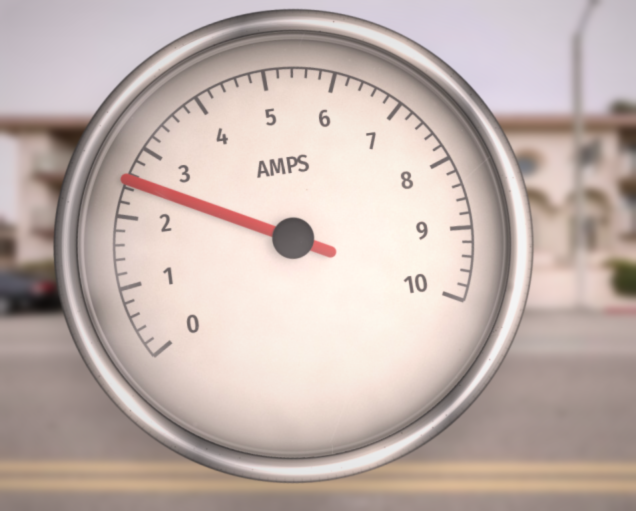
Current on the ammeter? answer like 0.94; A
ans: 2.5; A
